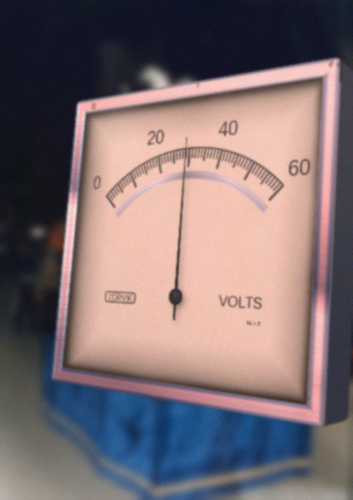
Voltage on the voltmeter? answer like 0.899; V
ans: 30; V
